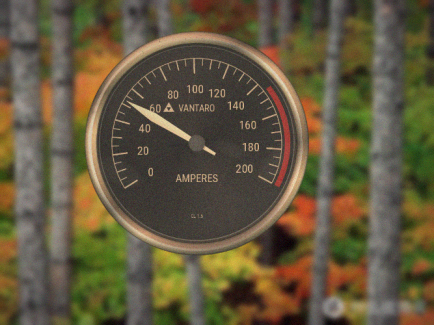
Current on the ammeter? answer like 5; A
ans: 52.5; A
